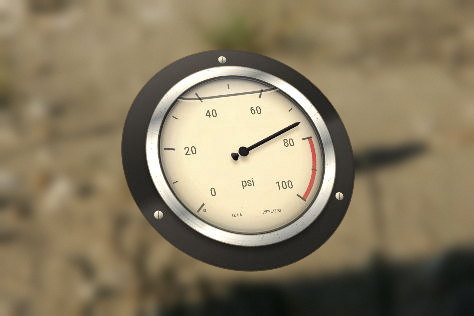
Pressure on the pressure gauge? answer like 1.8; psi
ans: 75; psi
